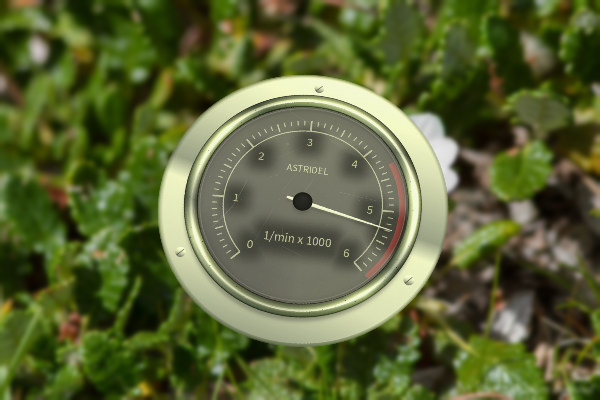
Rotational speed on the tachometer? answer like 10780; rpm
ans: 5300; rpm
